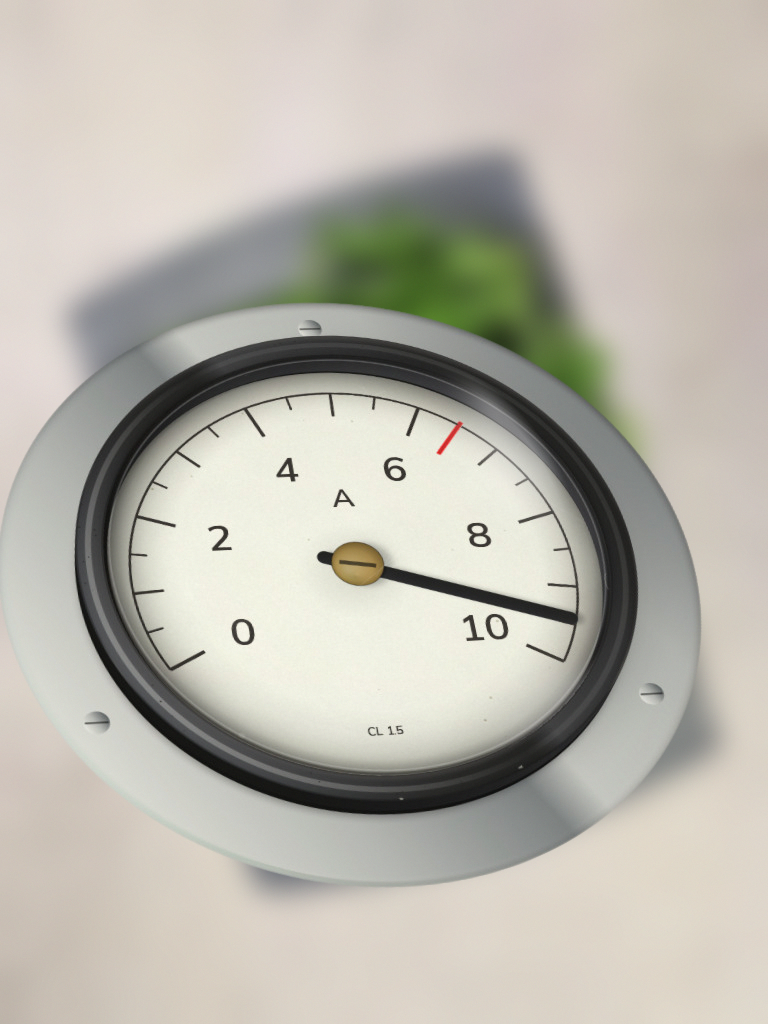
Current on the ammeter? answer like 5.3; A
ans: 9.5; A
